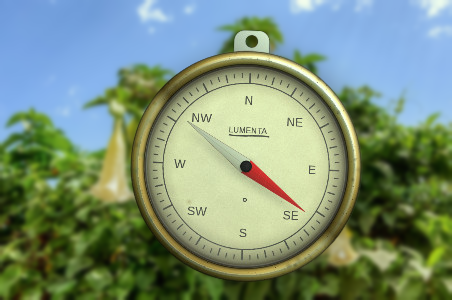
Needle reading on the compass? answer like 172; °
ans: 125; °
